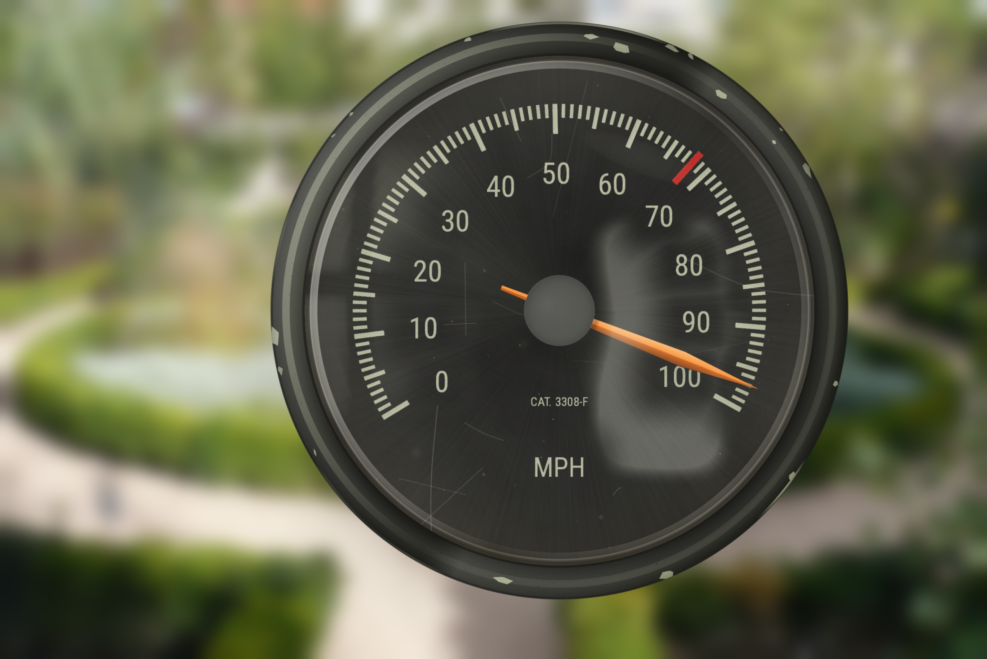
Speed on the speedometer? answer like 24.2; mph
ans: 97; mph
